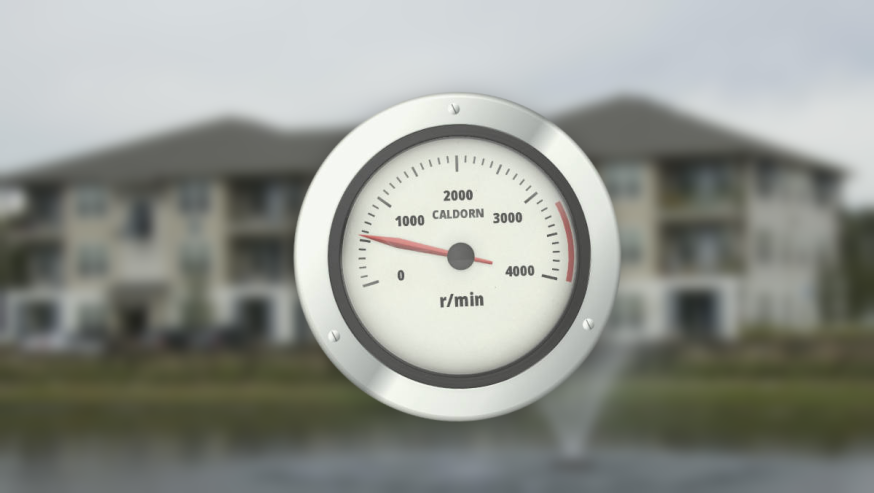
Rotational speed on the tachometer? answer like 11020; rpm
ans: 550; rpm
